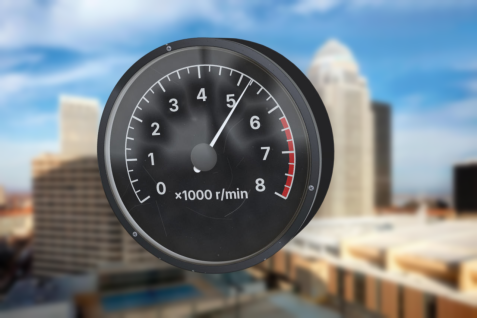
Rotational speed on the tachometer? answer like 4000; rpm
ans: 5250; rpm
